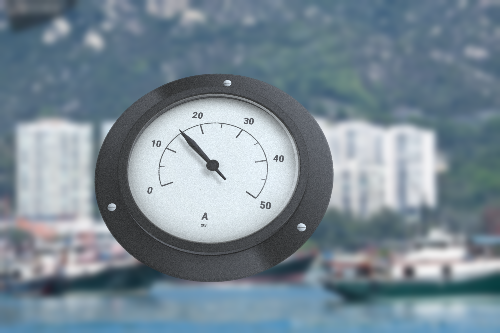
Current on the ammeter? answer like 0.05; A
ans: 15; A
